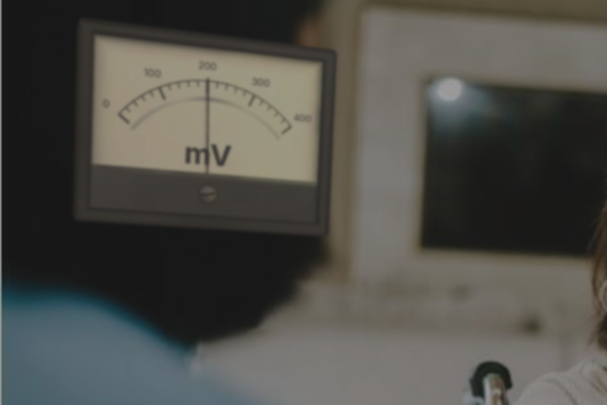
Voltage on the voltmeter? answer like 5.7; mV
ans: 200; mV
